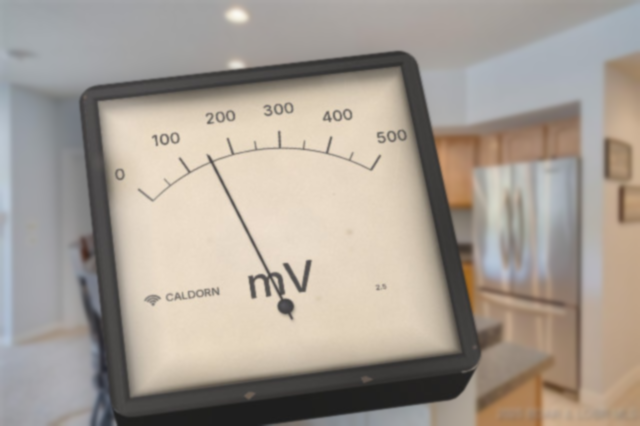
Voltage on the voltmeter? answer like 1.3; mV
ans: 150; mV
